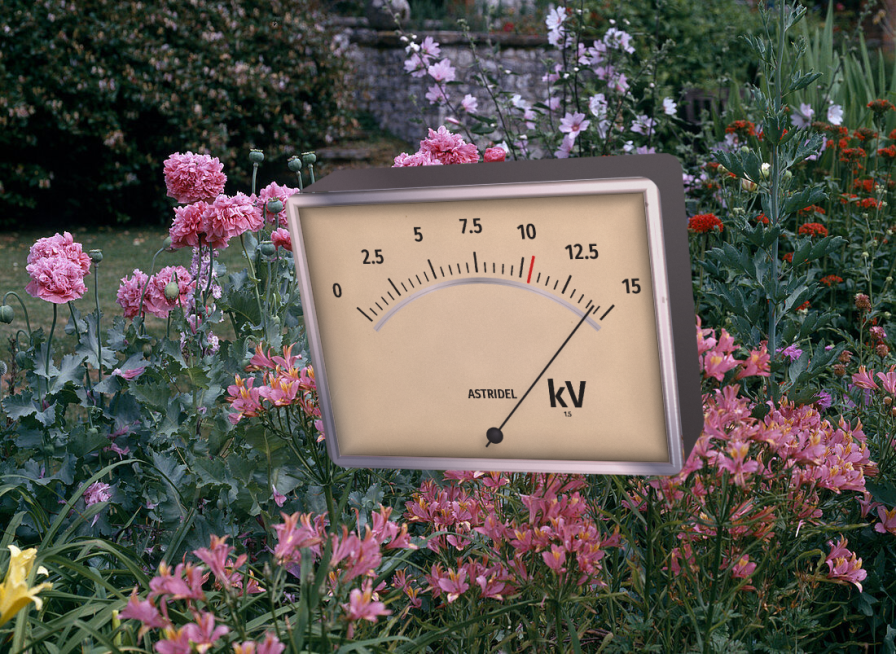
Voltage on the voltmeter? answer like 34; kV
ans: 14.25; kV
